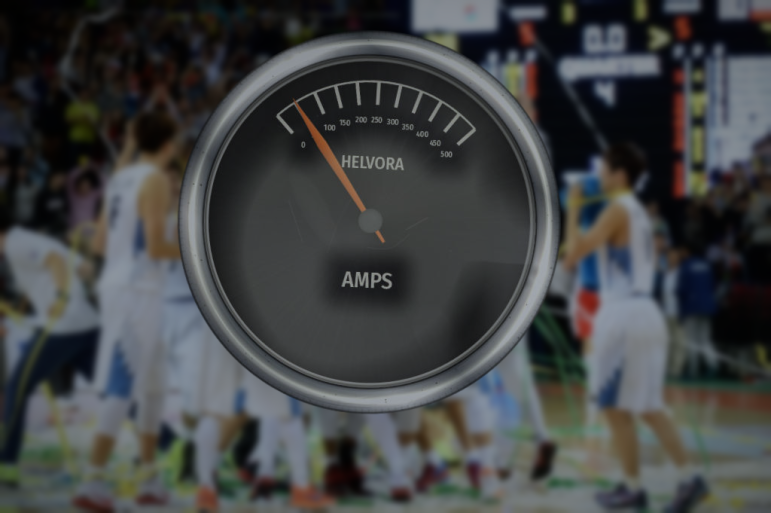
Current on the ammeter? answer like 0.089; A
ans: 50; A
